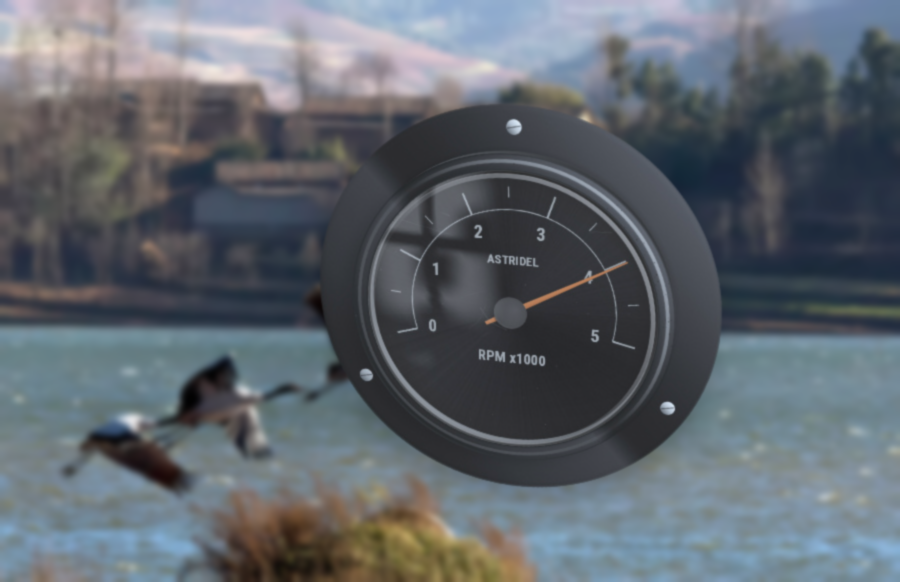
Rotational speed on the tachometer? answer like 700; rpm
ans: 4000; rpm
